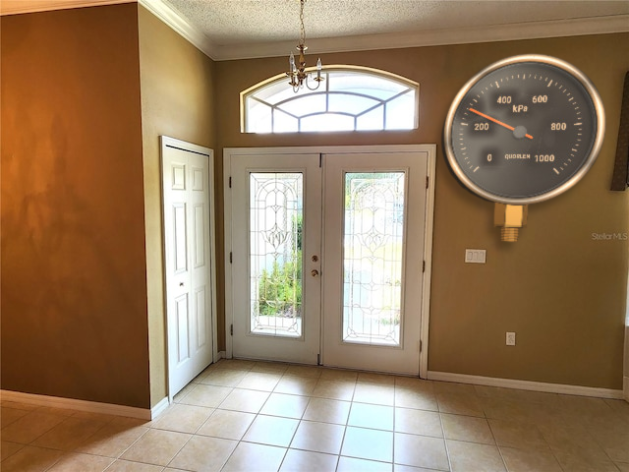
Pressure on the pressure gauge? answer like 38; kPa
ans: 260; kPa
